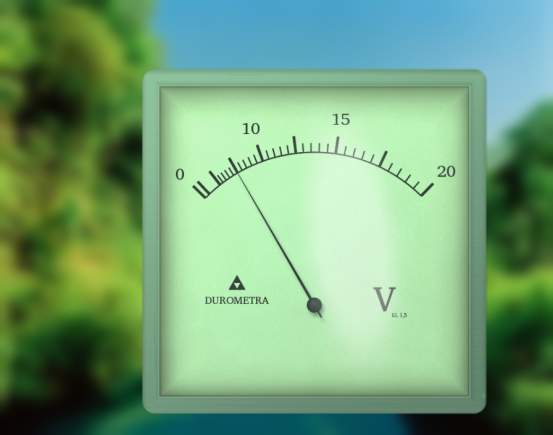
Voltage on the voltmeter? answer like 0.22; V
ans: 7.5; V
